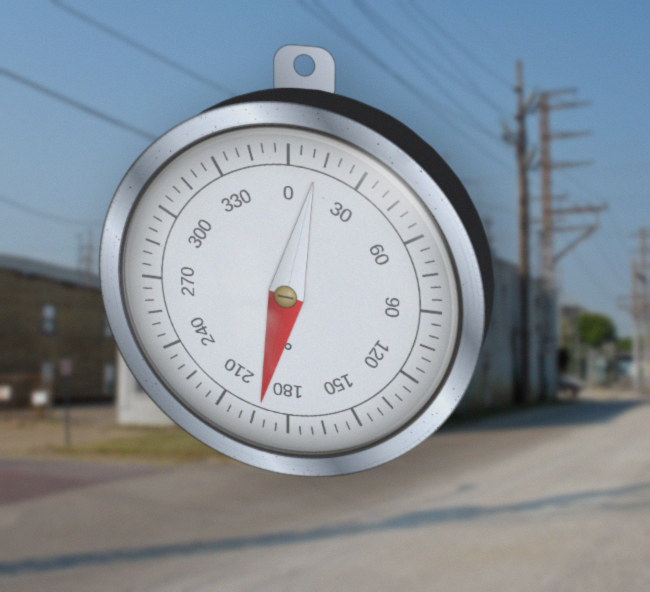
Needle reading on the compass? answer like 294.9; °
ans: 192.5; °
